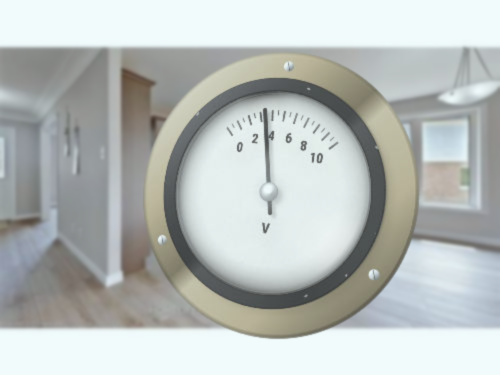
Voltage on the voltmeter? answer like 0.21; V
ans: 3.5; V
